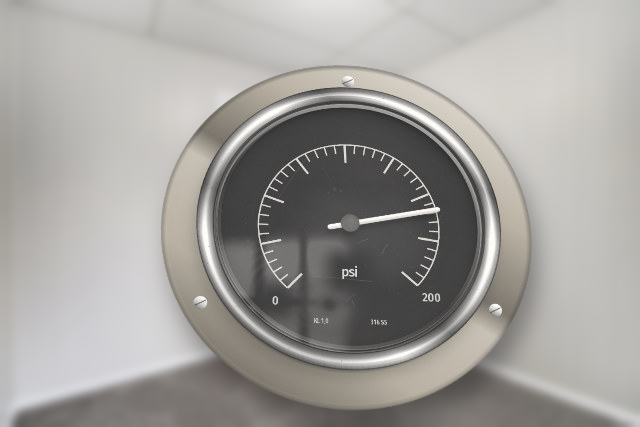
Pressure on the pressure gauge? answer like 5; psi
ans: 160; psi
